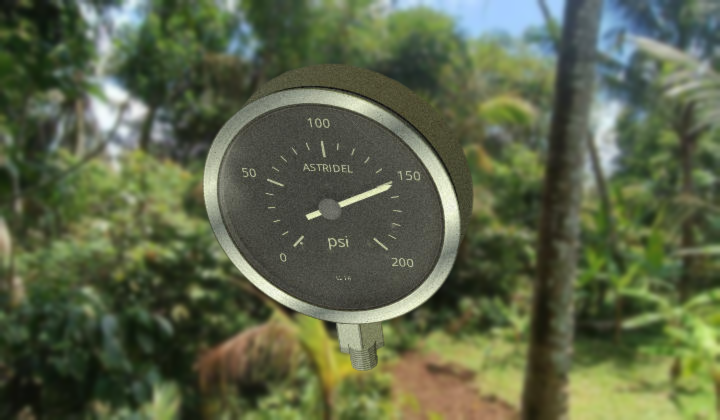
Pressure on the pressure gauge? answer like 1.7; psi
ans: 150; psi
